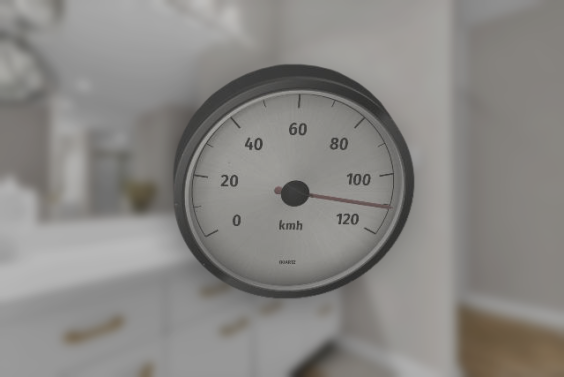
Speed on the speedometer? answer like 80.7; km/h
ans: 110; km/h
